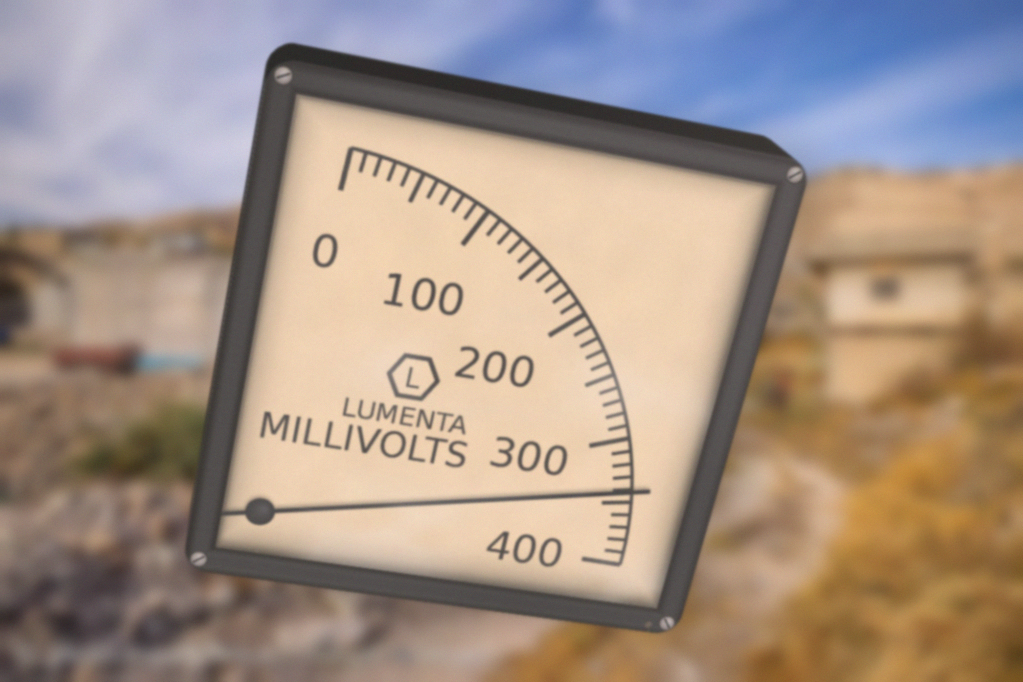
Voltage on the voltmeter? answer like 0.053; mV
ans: 340; mV
